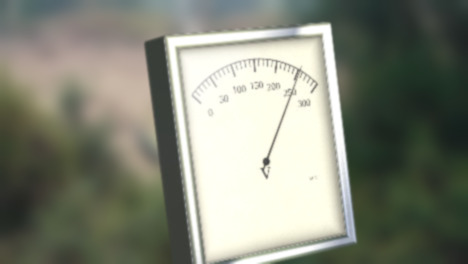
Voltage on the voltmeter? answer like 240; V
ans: 250; V
